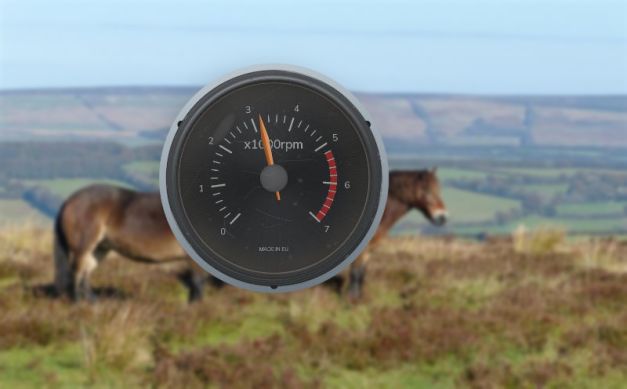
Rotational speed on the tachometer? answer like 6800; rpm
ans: 3200; rpm
